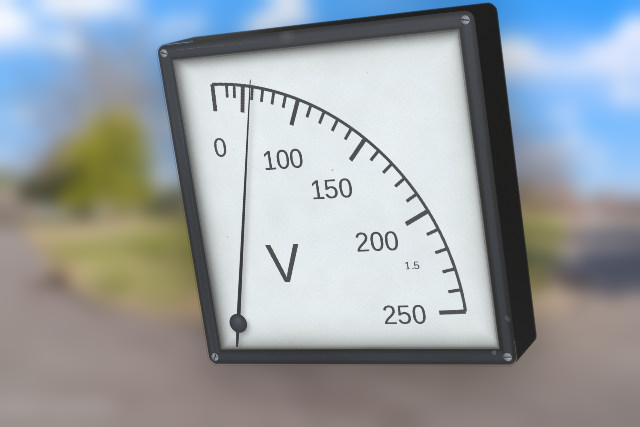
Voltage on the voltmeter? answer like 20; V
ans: 60; V
